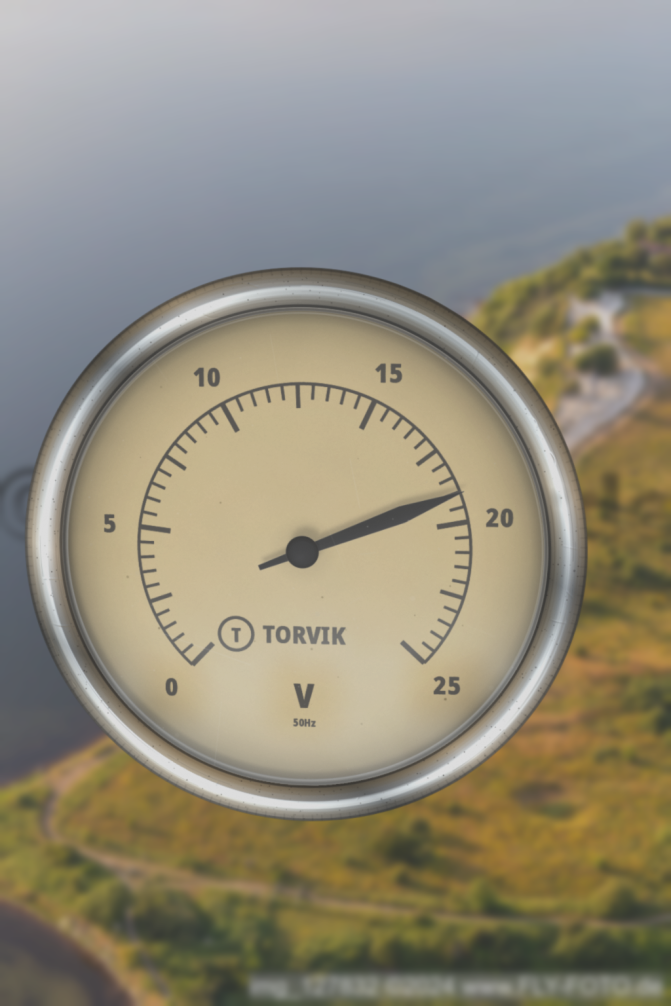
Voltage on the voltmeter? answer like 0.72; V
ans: 19; V
